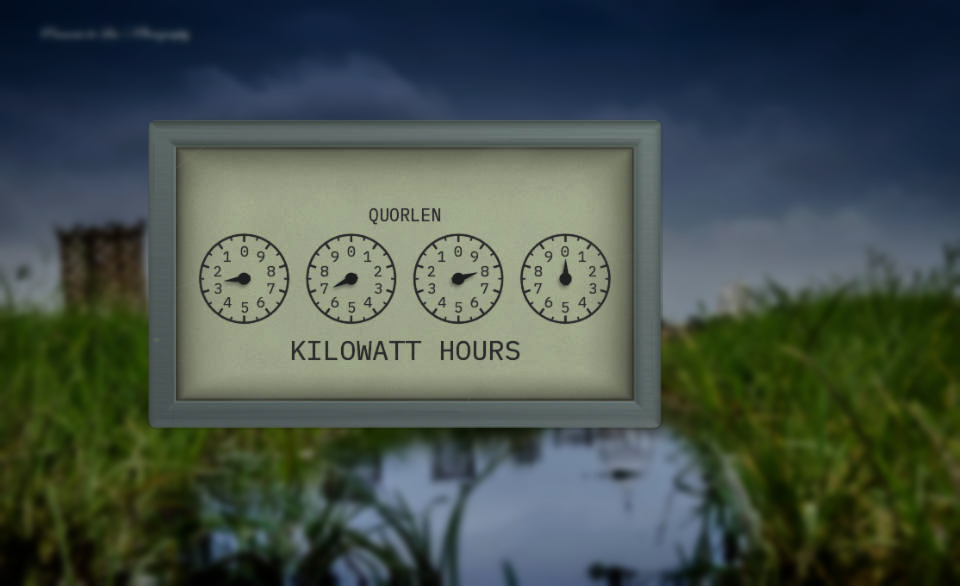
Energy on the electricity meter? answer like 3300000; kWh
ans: 2680; kWh
